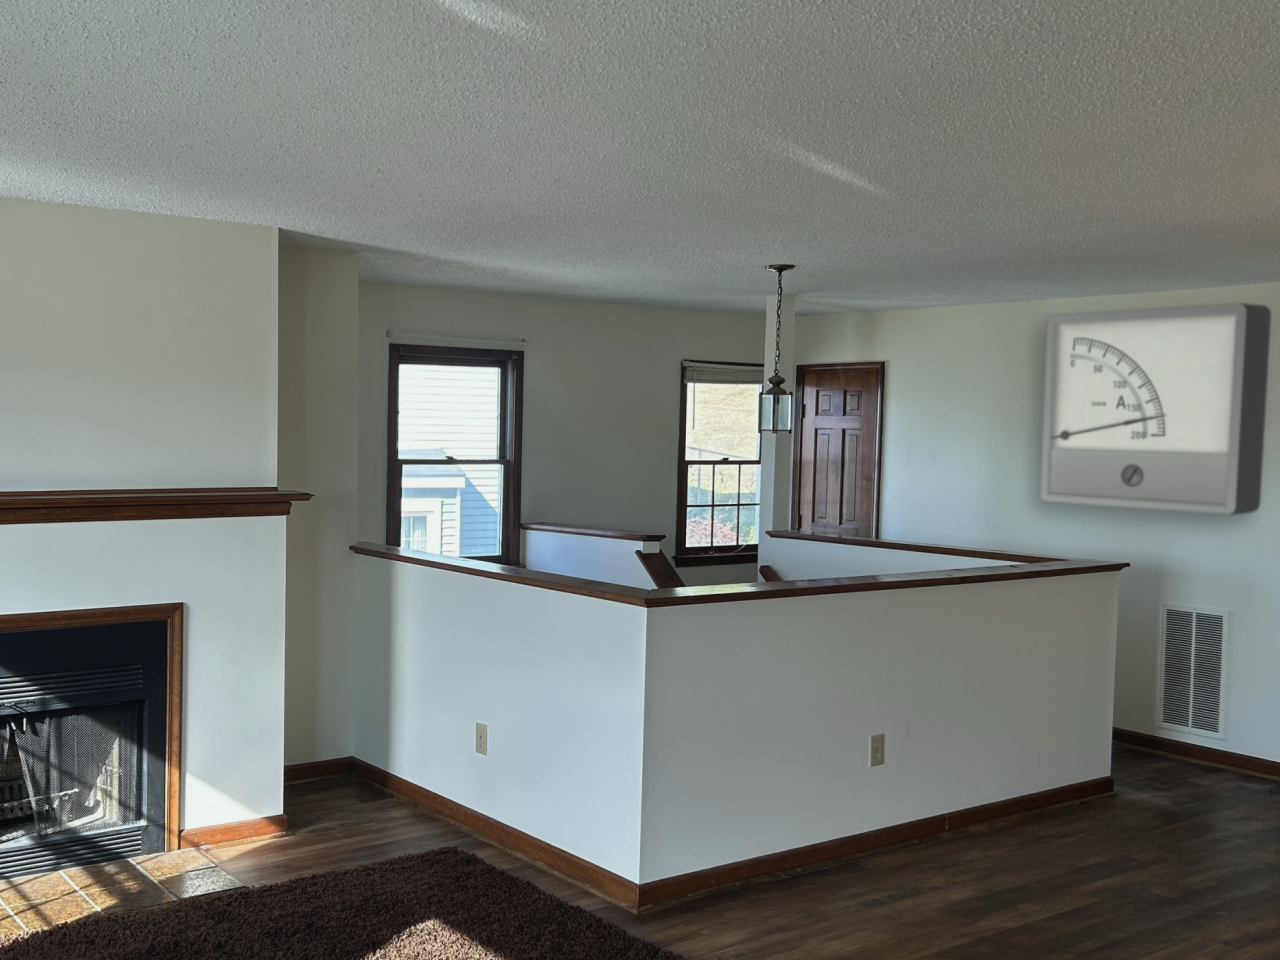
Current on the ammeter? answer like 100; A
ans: 175; A
